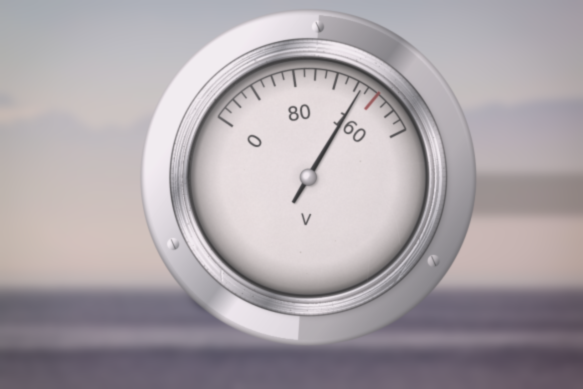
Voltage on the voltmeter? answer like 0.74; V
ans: 145; V
